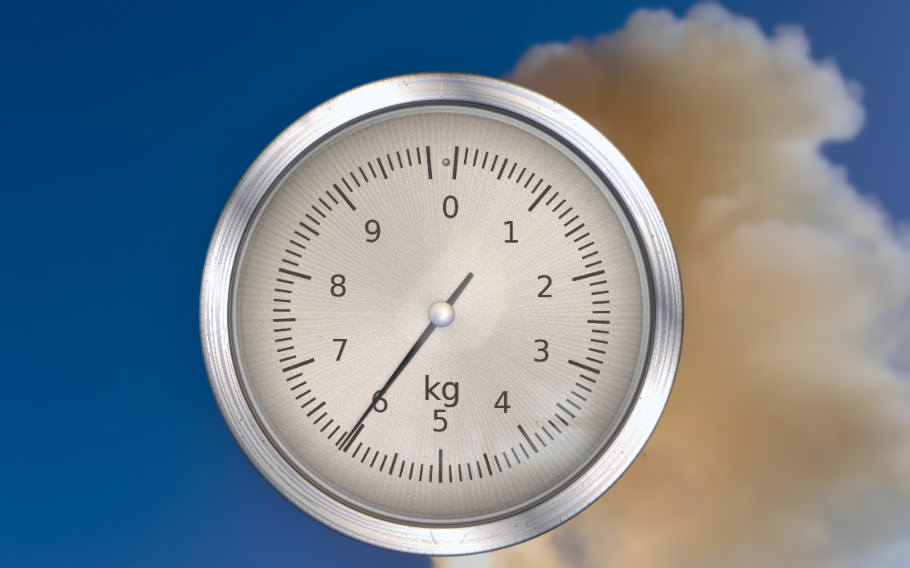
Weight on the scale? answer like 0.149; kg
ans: 6.05; kg
